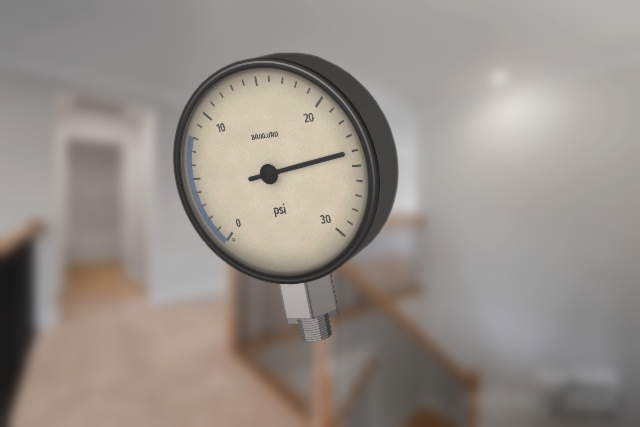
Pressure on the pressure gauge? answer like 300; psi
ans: 24; psi
